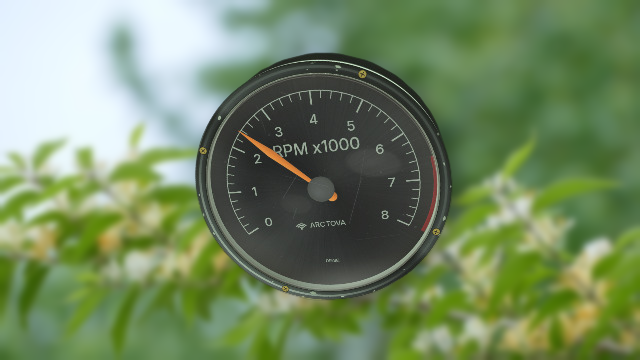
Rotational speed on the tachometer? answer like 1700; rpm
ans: 2400; rpm
